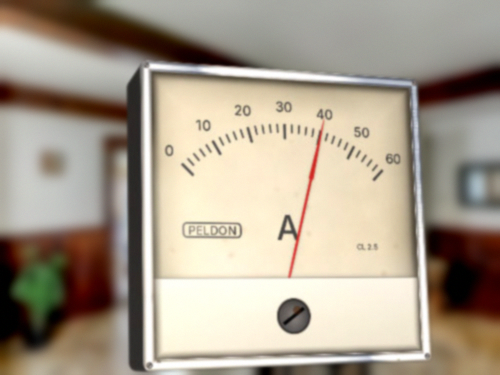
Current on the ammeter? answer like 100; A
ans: 40; A
